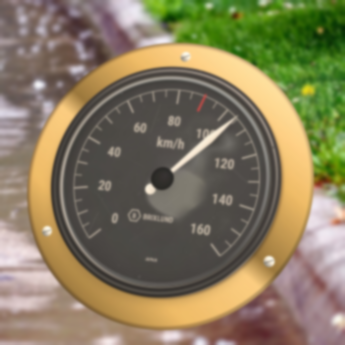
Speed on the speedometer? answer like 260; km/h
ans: 105; km/h
